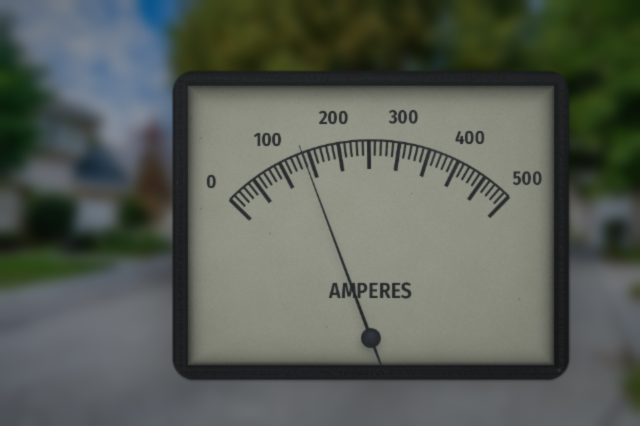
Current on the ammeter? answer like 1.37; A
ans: 140; A
